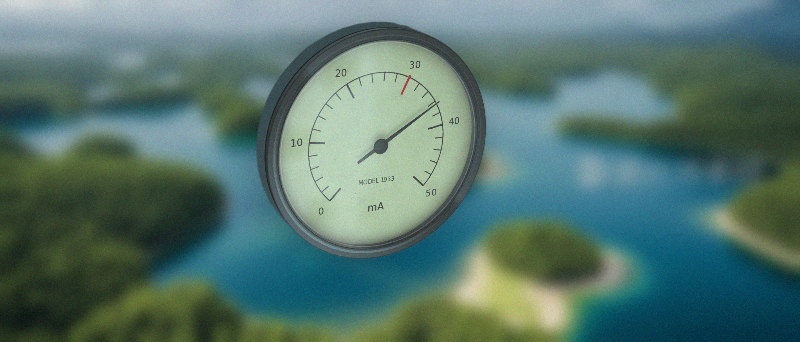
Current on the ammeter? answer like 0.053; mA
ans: 36; mA
